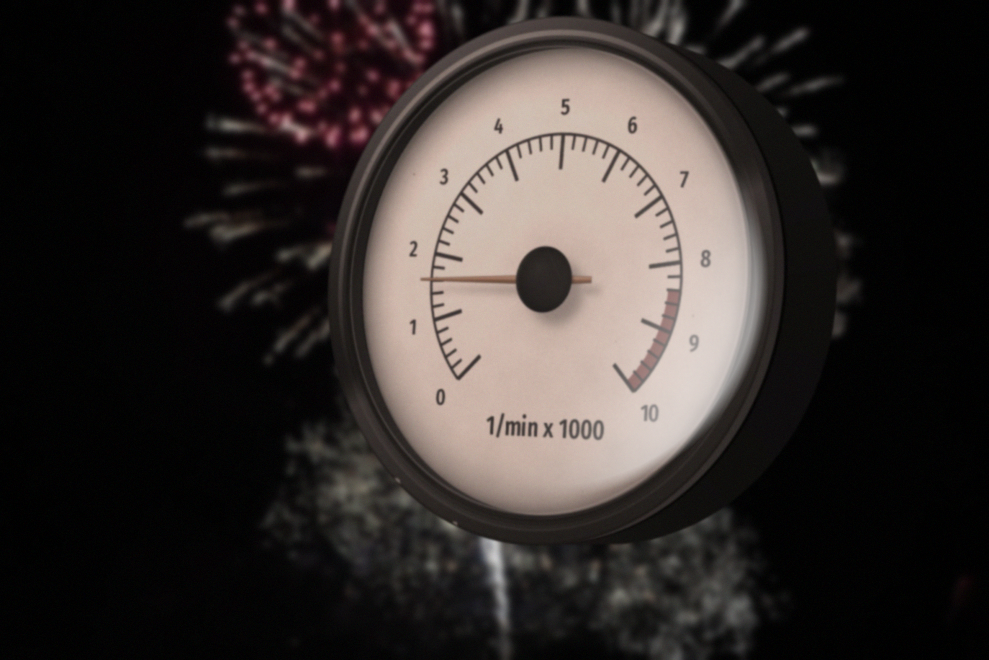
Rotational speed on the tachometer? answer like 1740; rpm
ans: 1600; rpm
